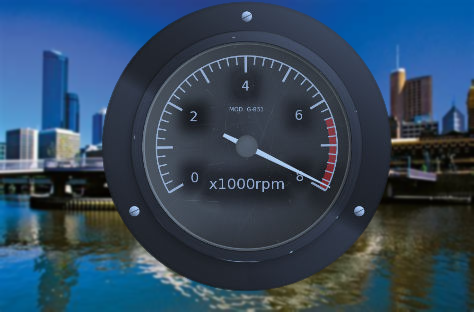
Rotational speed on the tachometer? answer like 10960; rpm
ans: 7900; rpm
